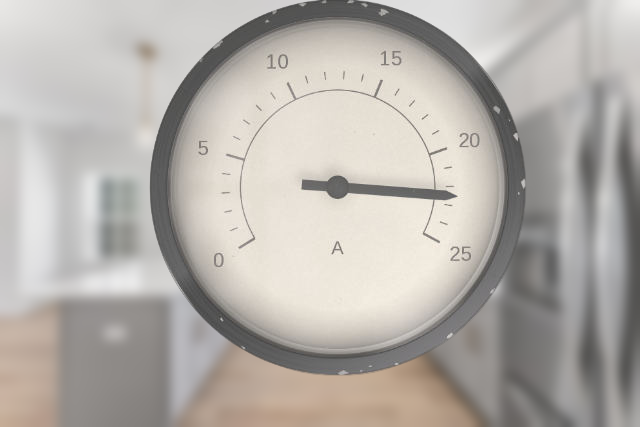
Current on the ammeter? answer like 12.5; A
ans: 22.5; A
